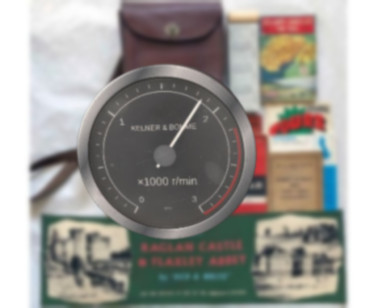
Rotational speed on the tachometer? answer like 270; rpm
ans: 1850; rpm
